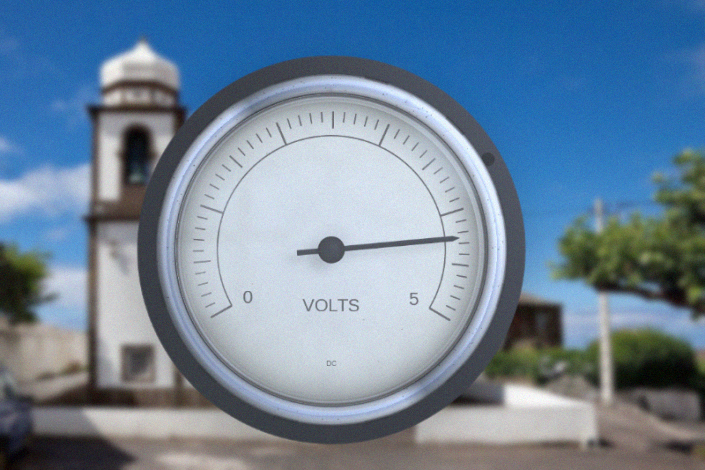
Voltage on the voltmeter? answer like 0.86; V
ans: 4.25; V
